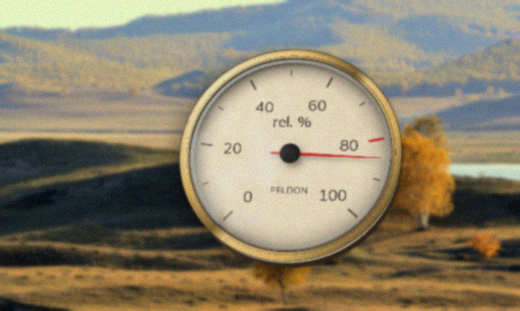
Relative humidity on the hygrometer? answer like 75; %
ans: 85; %
